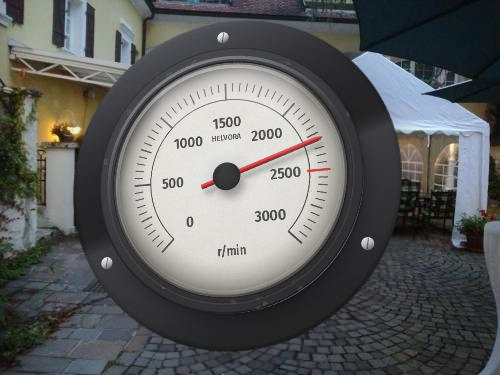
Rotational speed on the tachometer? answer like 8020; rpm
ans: 2300; rpm
